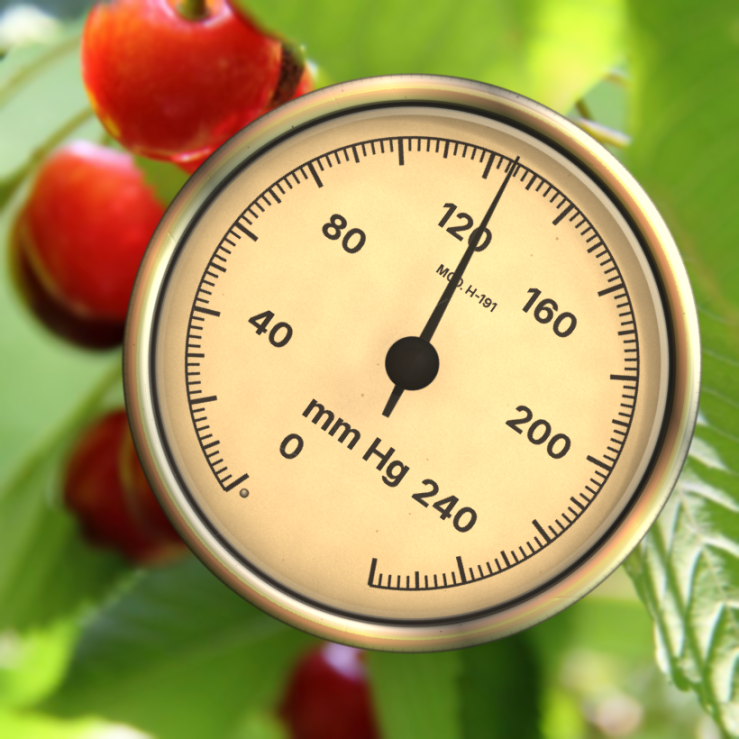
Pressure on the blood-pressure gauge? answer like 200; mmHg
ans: 125; mmHg
